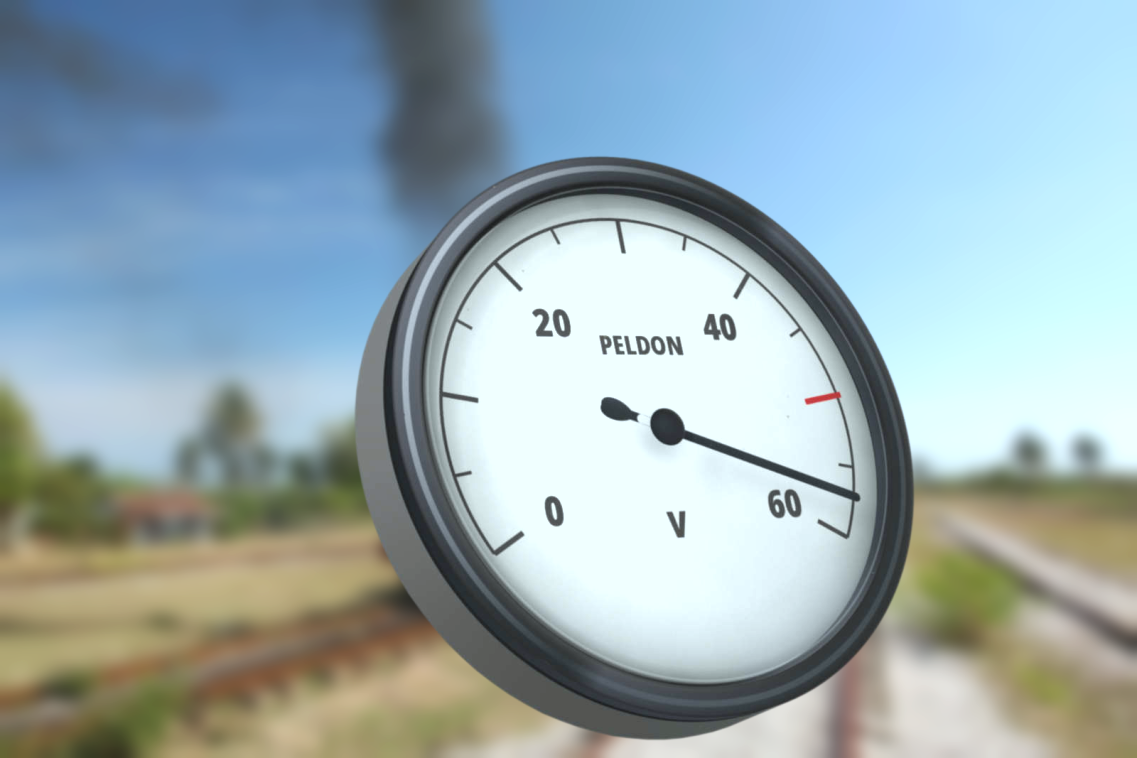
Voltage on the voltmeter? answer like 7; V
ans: 57.5; V
